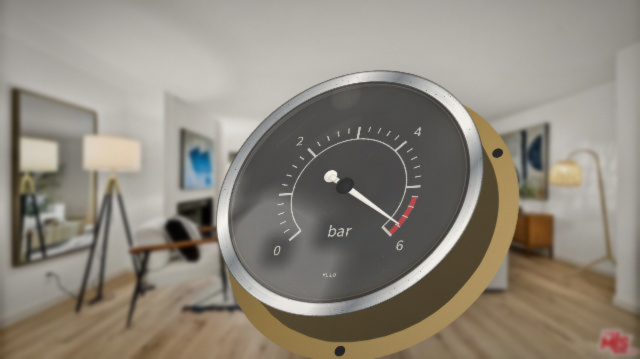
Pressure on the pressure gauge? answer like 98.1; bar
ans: 5.8; bar
